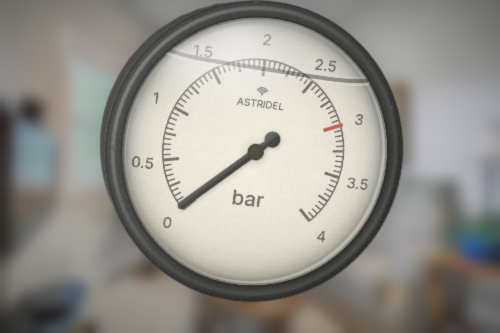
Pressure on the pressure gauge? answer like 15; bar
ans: 0.05; bar
